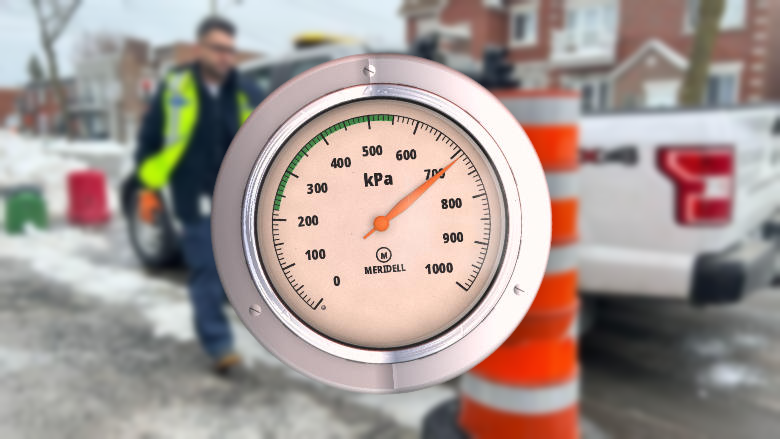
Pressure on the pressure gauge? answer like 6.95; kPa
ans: 710; kPa
